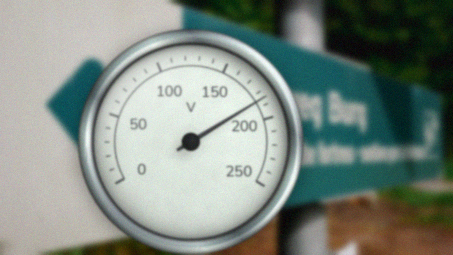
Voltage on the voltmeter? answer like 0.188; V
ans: 185; V
